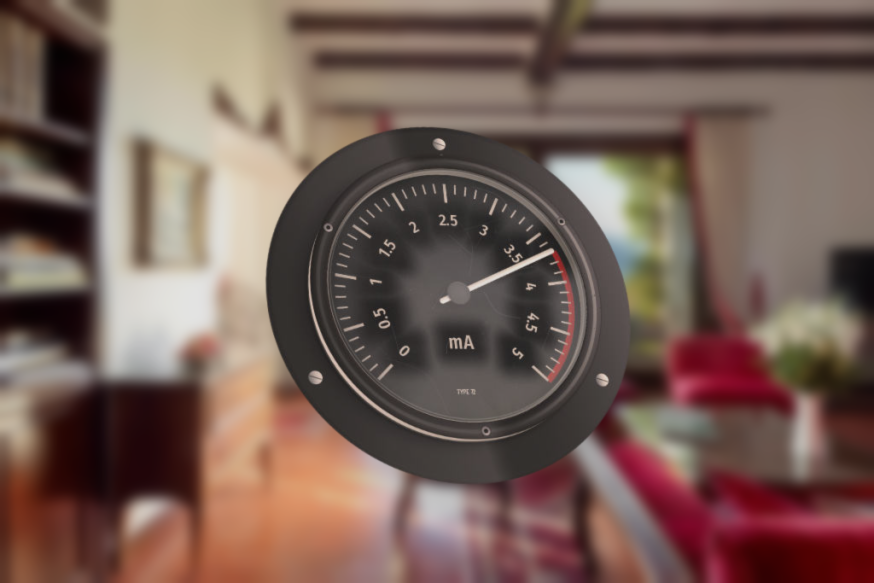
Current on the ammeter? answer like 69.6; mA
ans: 3.7; mA
